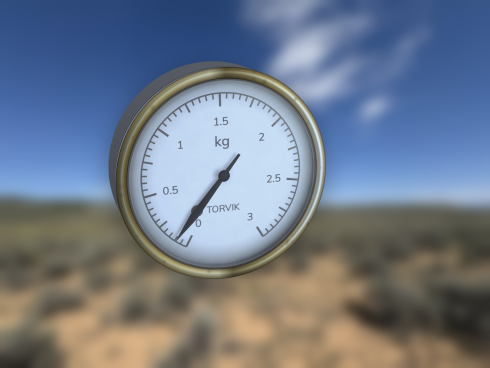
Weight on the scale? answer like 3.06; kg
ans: 0.1; kg
